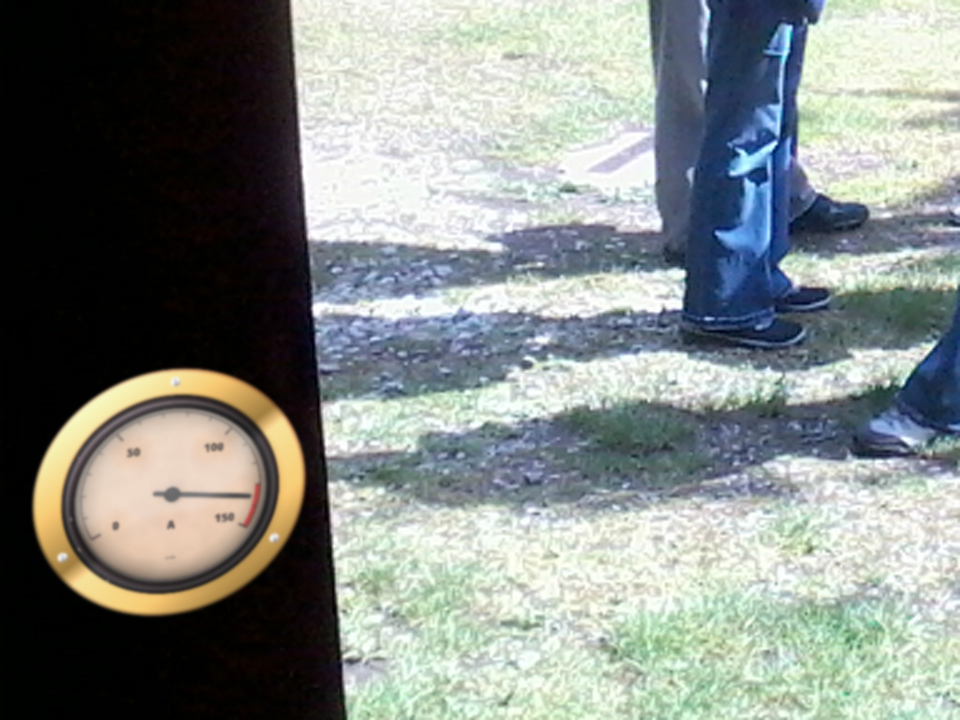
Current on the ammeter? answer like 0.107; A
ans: 135; A
